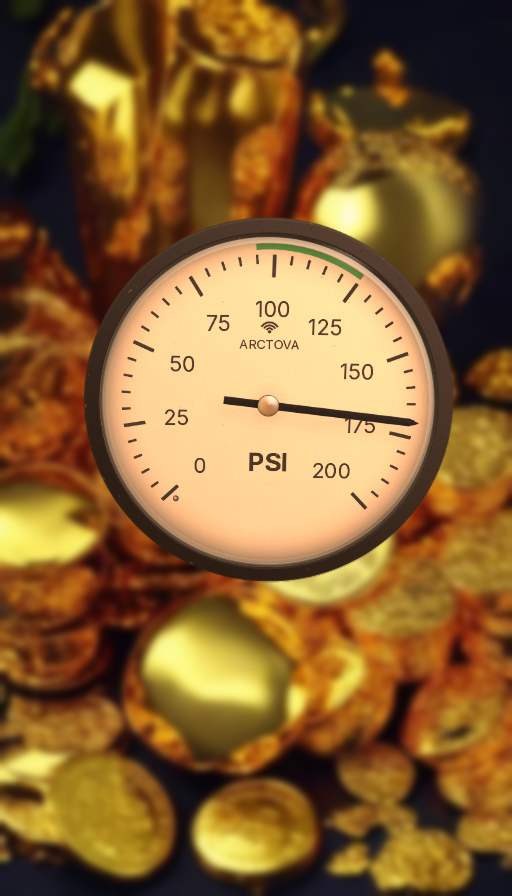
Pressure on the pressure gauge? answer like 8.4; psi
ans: 170; psi
